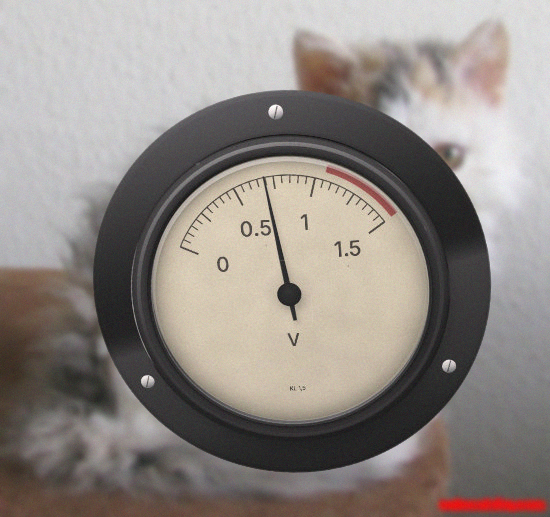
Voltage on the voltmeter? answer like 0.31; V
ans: 0.7; V
